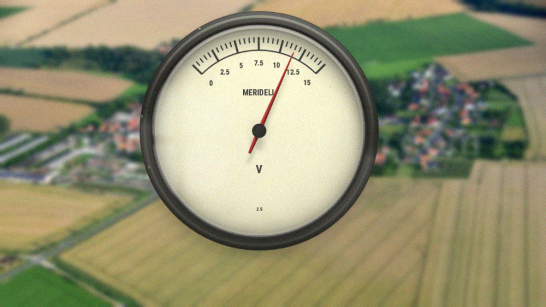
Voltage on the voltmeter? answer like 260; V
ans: 11.5; V
